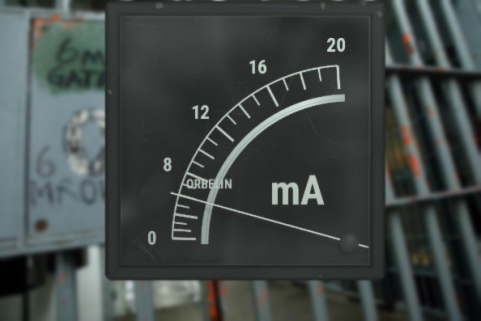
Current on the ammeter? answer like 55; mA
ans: 6; mA
